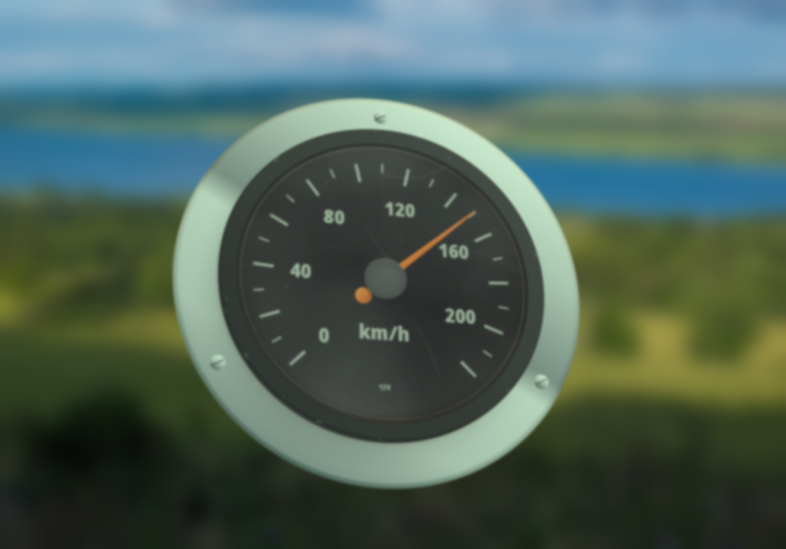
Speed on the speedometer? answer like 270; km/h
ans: 150; km/h
